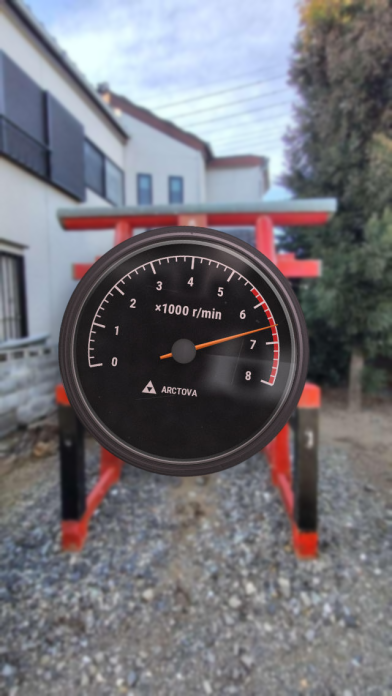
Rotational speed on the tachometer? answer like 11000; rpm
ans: 6600; rpm
